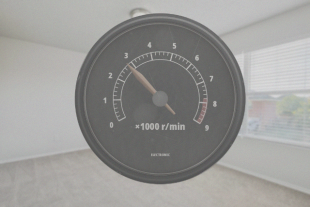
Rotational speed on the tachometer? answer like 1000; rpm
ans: 2800; rpm
